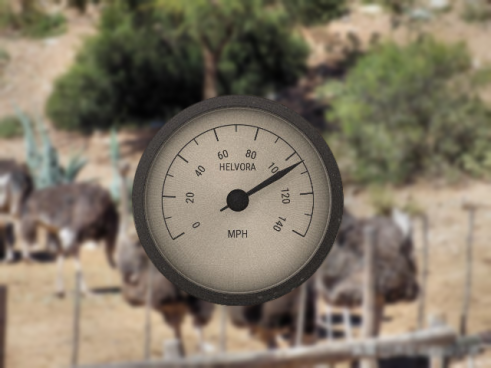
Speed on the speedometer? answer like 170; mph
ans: 105; mph
